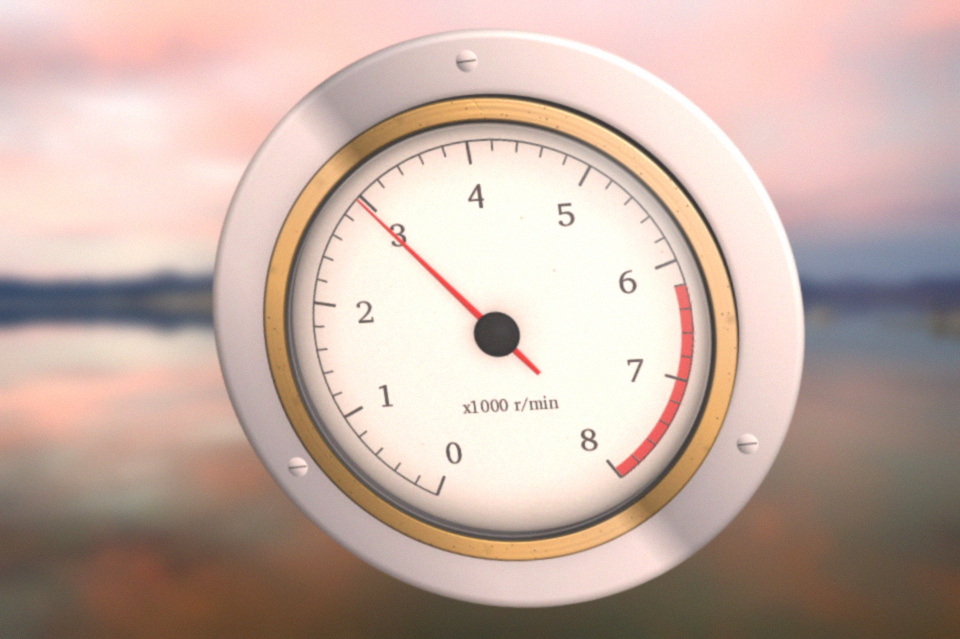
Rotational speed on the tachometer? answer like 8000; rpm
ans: 3000; rpm
